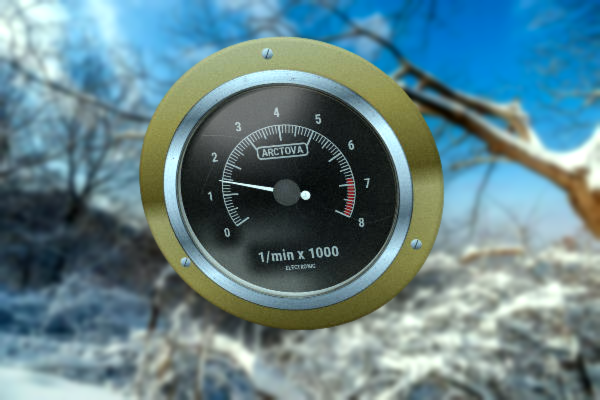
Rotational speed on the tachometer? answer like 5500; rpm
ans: 1500; rpm
